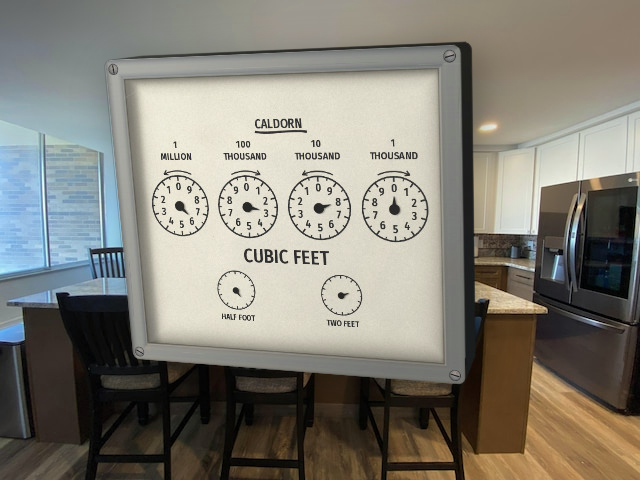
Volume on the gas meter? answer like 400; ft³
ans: 628000; ft³
